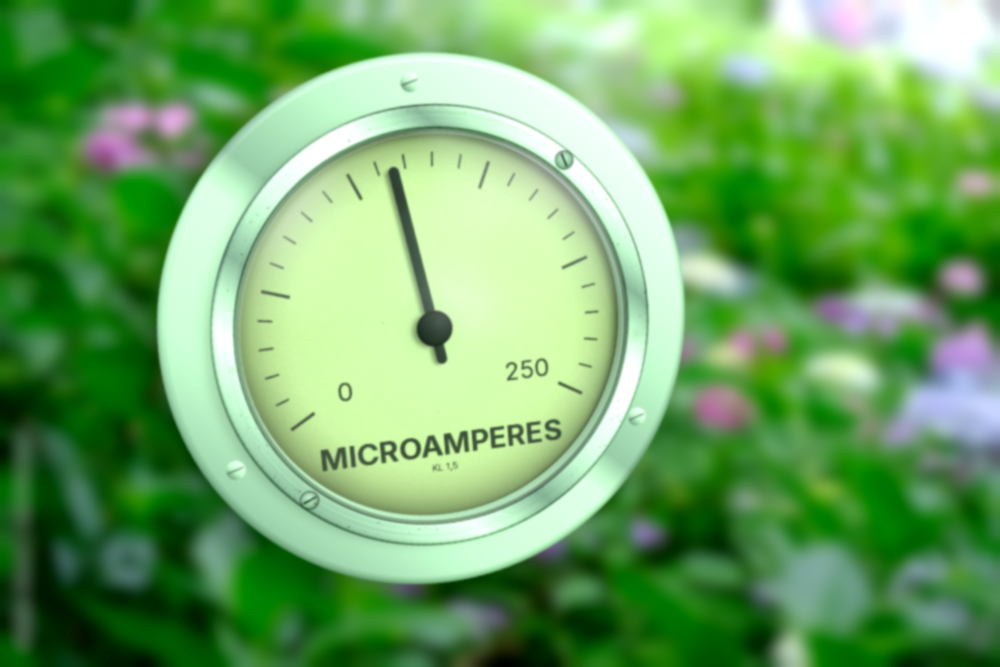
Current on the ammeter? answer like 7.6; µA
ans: 115; µA
